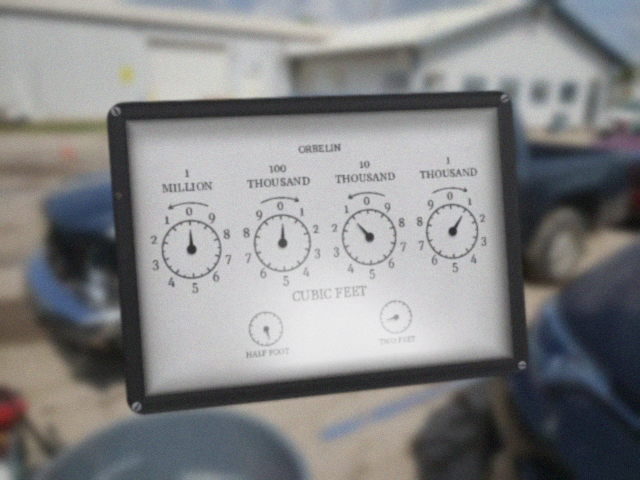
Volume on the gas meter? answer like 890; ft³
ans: 1100; ft³
